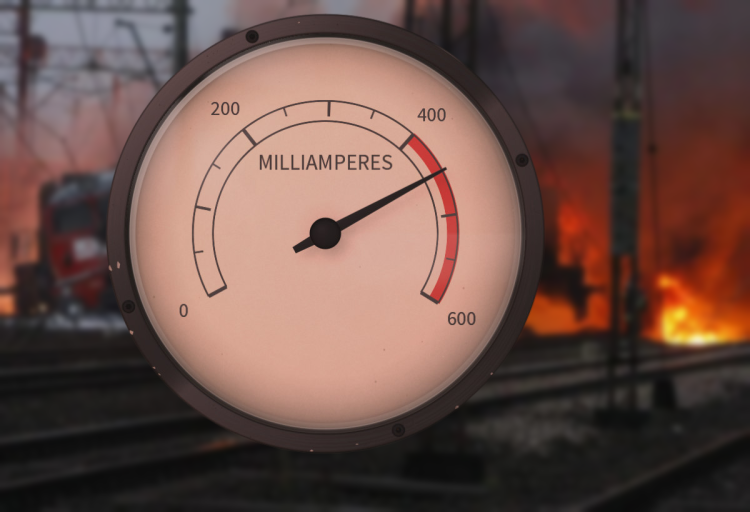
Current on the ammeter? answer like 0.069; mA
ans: 450; mA
